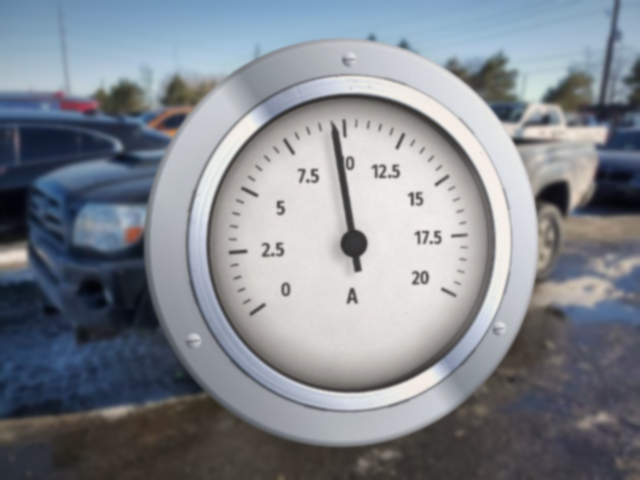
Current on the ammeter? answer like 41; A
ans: 9.5; A
